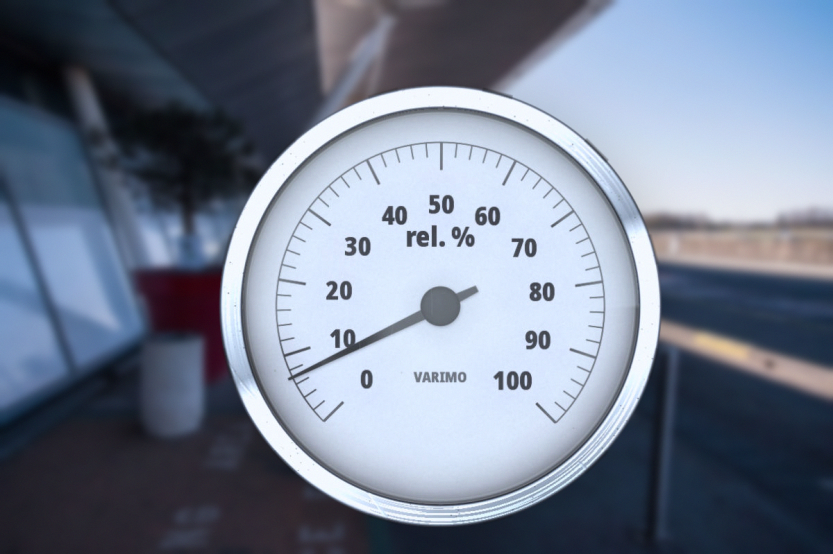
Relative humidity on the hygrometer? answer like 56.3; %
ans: 7; %
